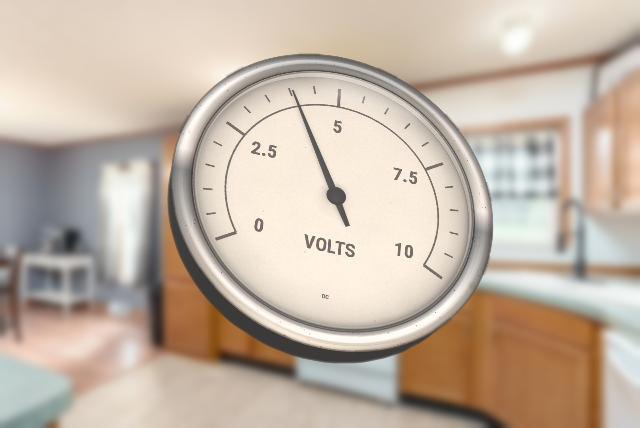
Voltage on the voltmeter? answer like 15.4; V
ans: 4; V
